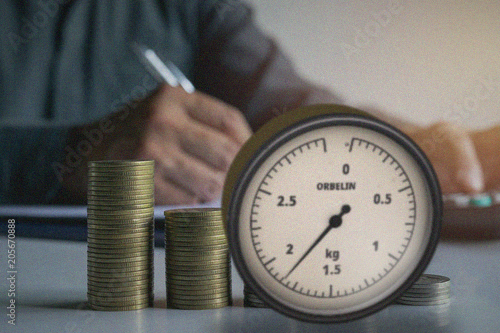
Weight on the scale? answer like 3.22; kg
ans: 1.85; kg
